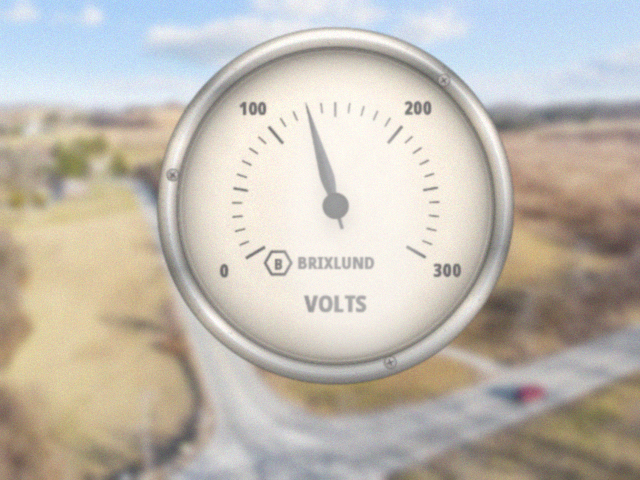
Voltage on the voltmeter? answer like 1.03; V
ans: 130; V
